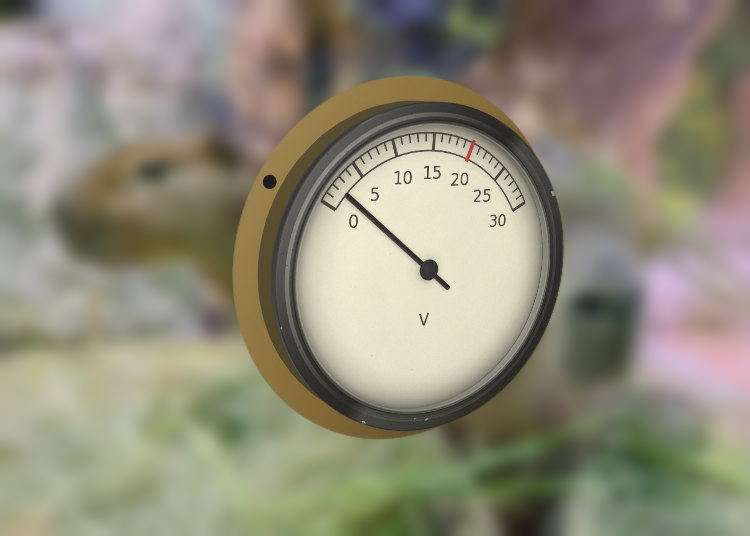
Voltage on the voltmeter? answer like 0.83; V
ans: 2; V
